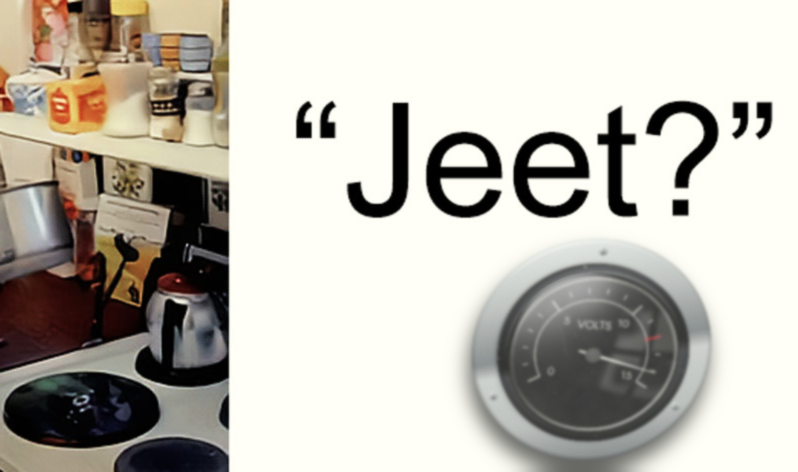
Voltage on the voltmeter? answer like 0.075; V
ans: 14; V
